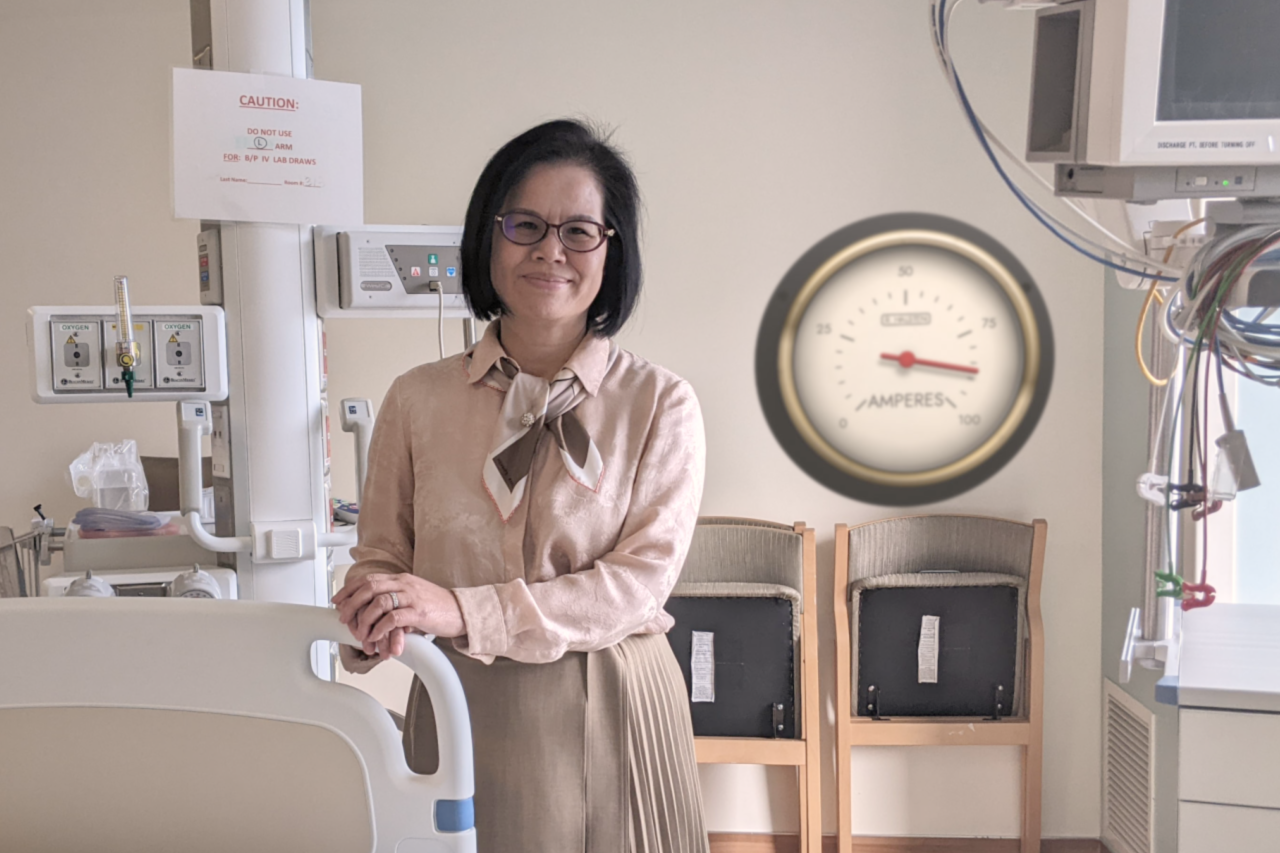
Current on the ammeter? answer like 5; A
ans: 87.5; A
